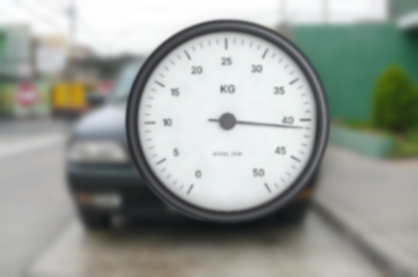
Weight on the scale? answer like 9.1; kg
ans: 41; kg
